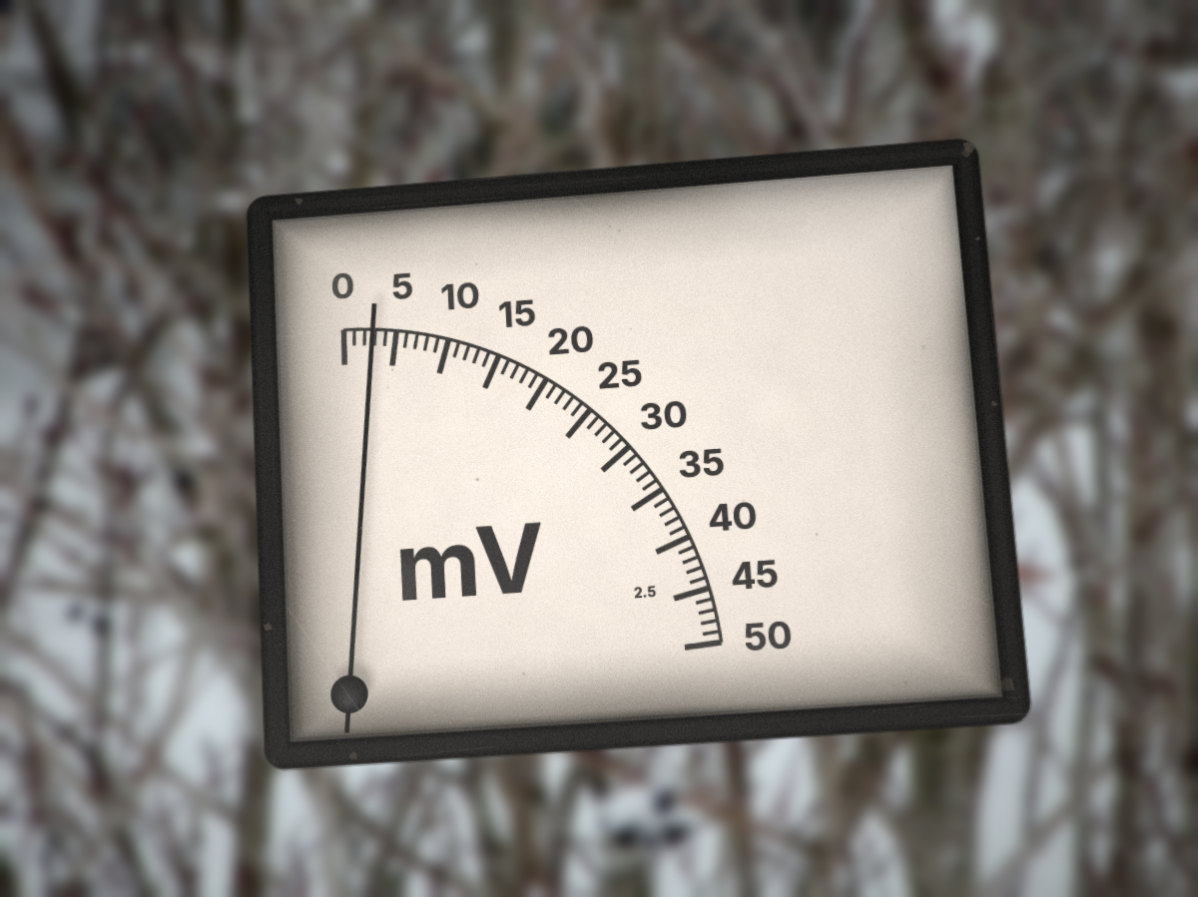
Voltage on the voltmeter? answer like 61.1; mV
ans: 3; mV
